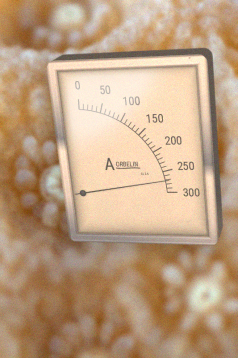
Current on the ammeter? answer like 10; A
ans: 270; A
